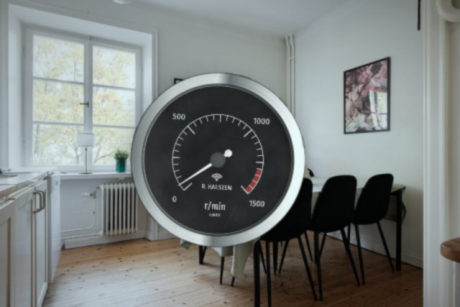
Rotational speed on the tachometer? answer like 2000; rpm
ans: 50; rpm
